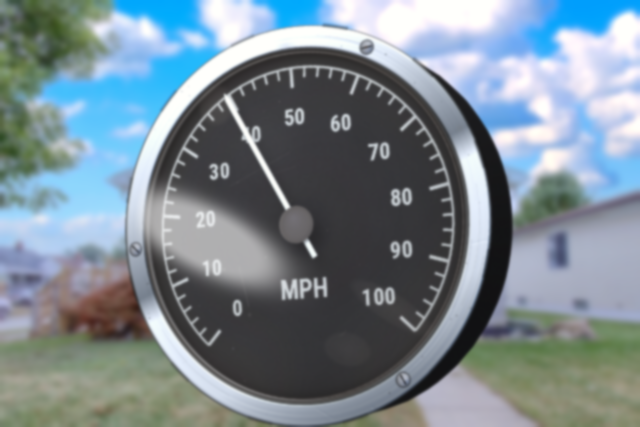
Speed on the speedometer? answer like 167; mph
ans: 40; mph
